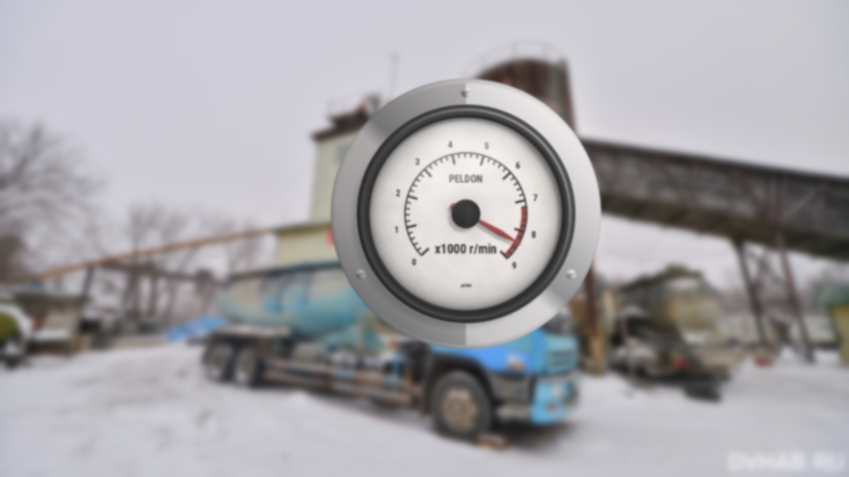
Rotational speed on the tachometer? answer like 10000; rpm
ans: 8400; rpm
